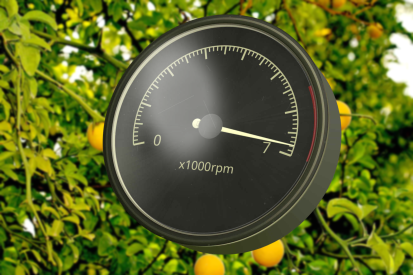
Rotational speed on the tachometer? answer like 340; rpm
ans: 6800; rpm
